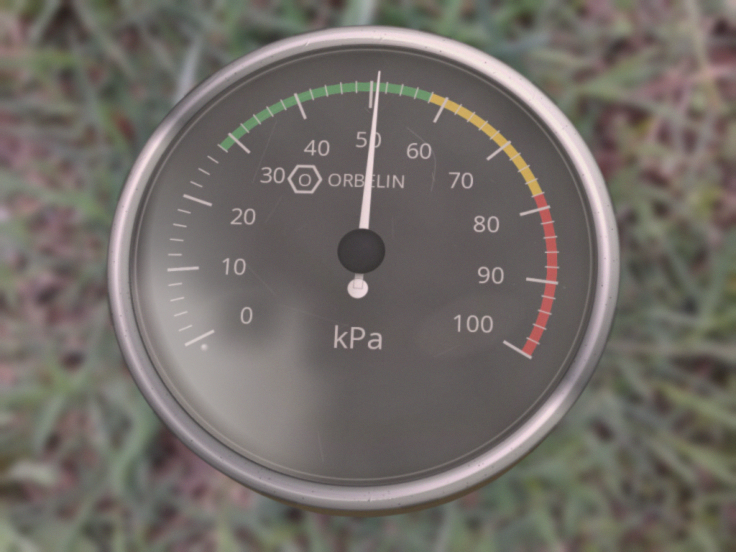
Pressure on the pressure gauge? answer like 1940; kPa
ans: 51; kPa
